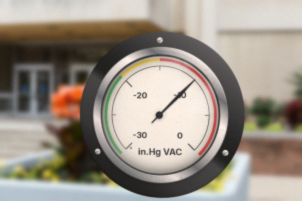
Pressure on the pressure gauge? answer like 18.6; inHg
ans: -10; inHg
